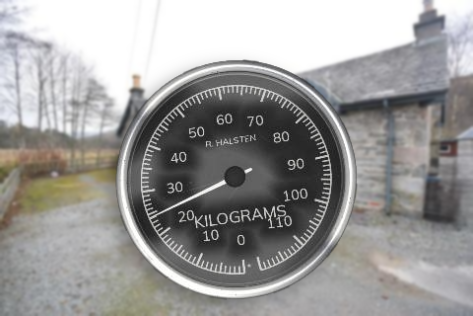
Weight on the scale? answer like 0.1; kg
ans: 24; kg
